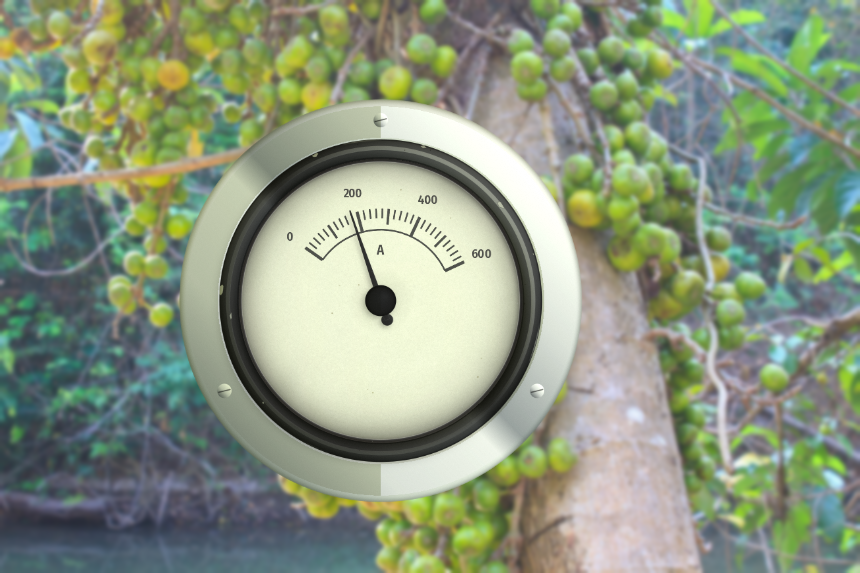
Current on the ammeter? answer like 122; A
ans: 180; A
